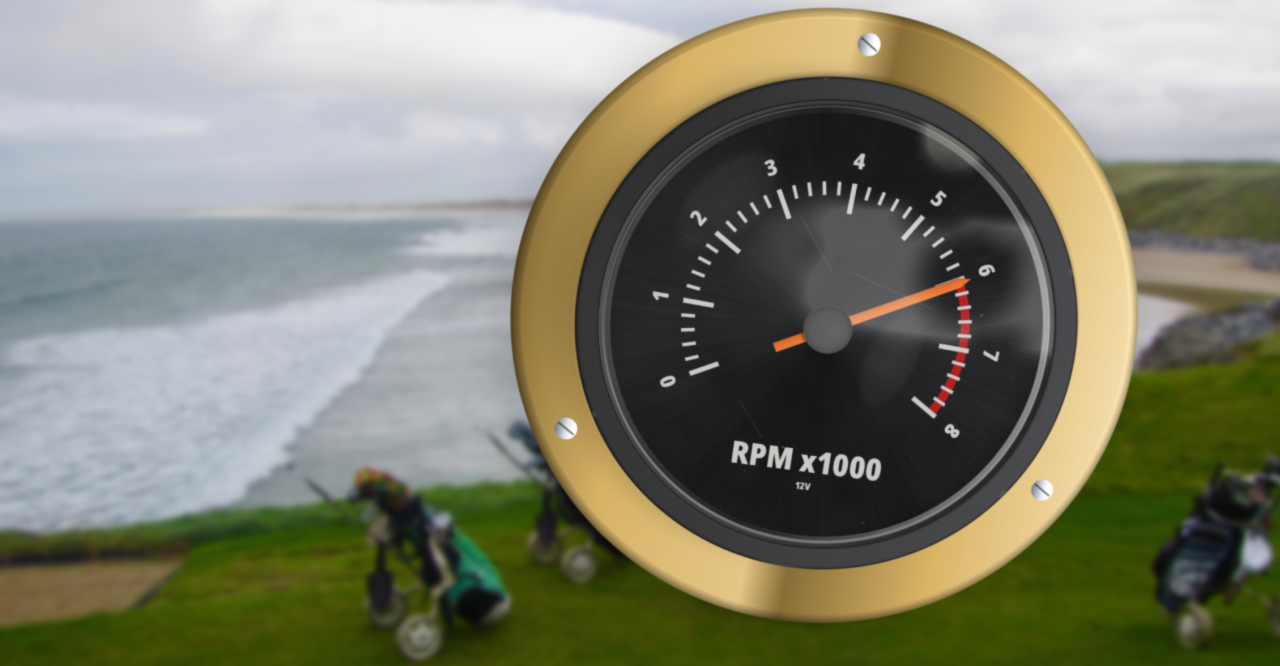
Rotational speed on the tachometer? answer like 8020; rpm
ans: 6000; rpm
